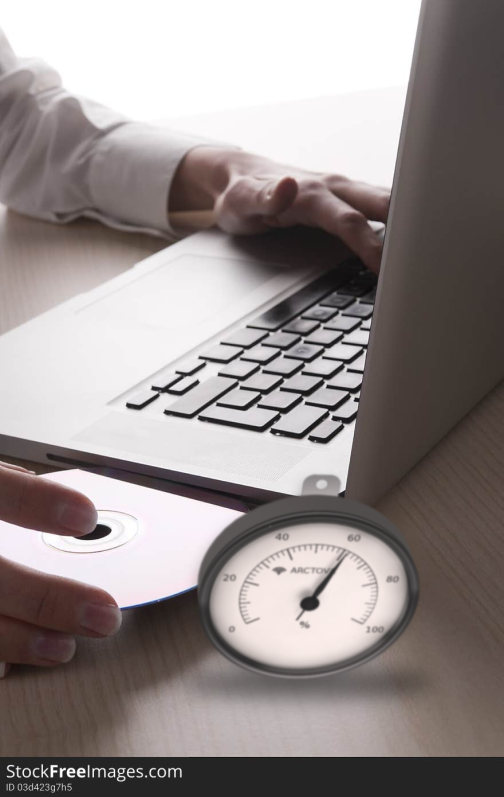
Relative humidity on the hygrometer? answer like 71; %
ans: 60; %
